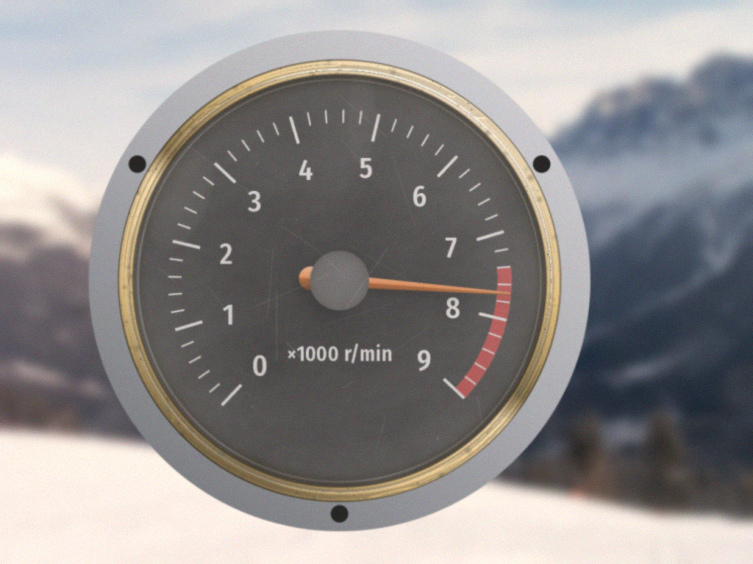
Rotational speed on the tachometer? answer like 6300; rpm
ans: 7700; rpm
